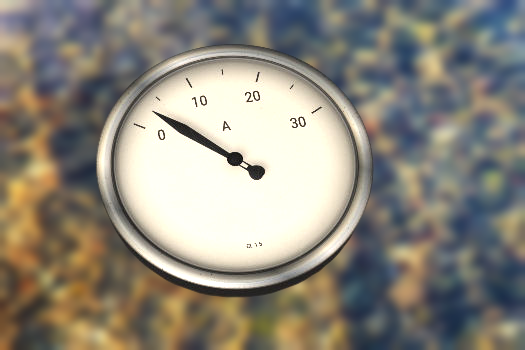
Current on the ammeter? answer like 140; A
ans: 2.5; A
